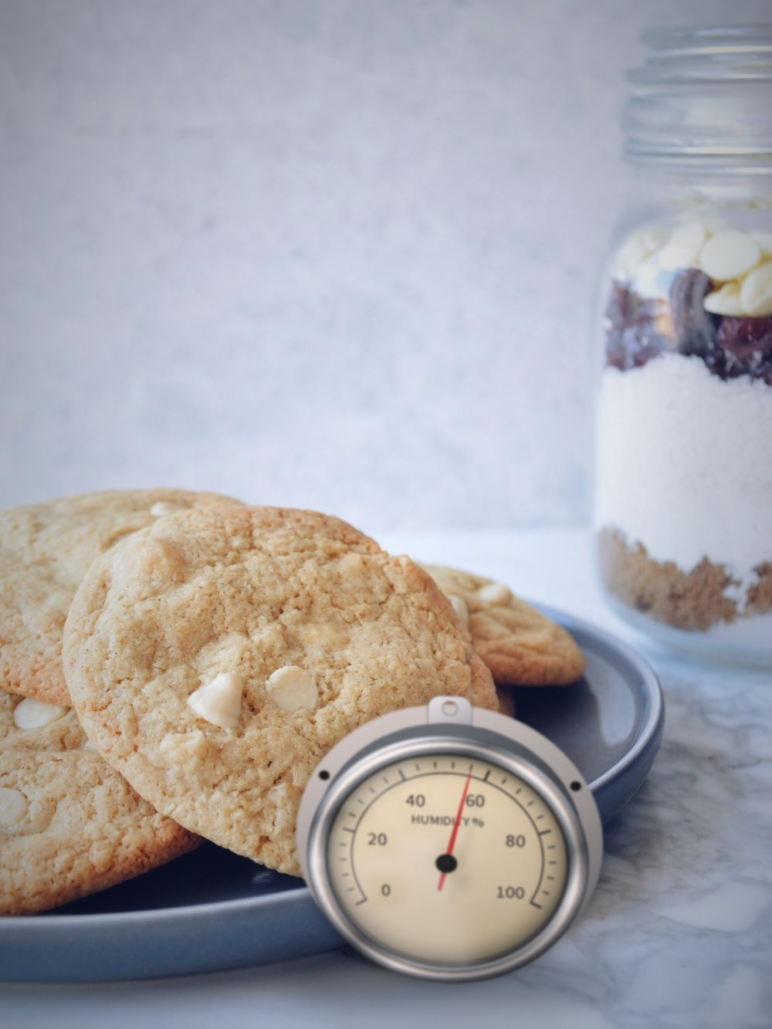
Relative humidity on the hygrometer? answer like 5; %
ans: 56; %
